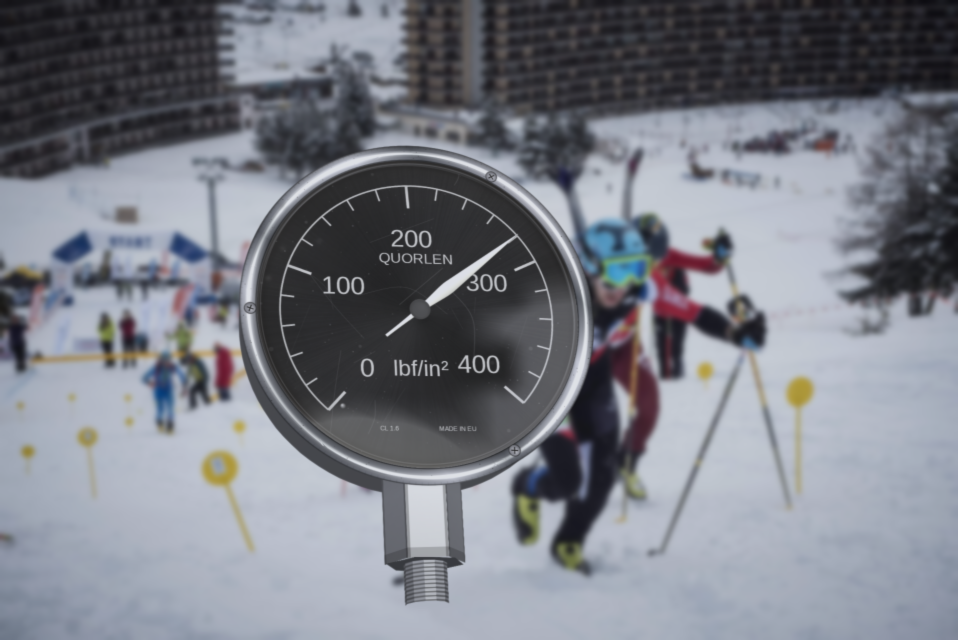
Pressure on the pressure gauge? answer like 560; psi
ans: 280; psi
